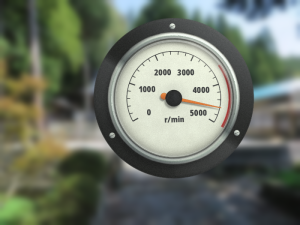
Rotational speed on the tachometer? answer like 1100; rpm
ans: 4600; rpm
